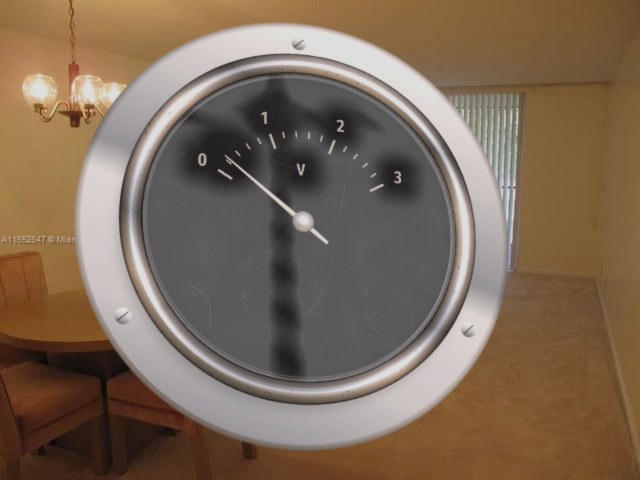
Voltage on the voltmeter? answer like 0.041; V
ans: 0.2; V
